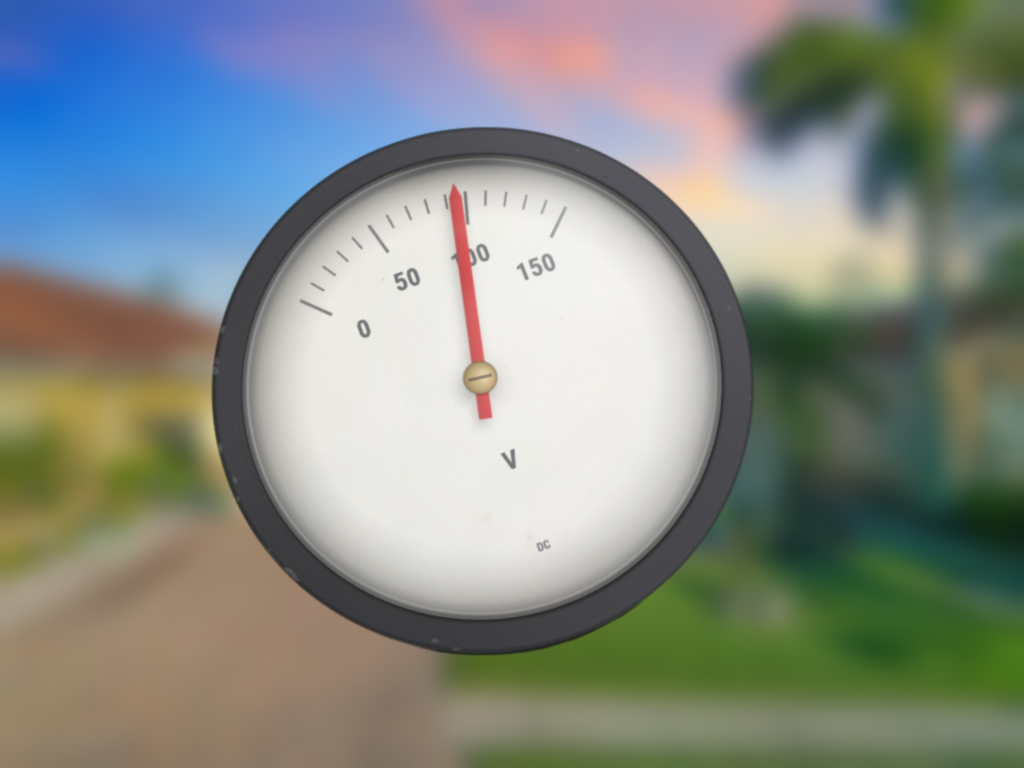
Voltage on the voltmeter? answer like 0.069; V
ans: 95; V
